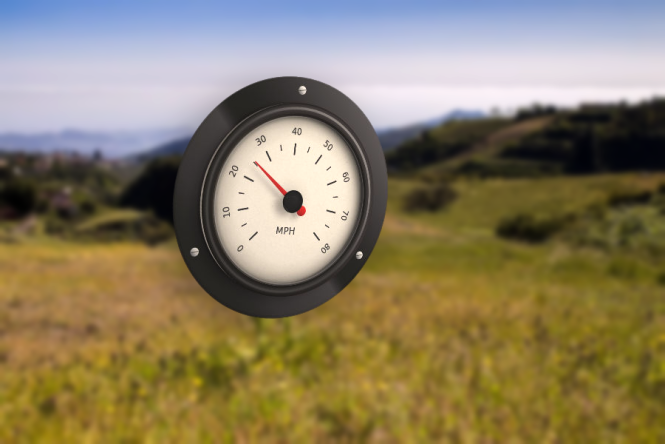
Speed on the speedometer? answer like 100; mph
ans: 25; mph
